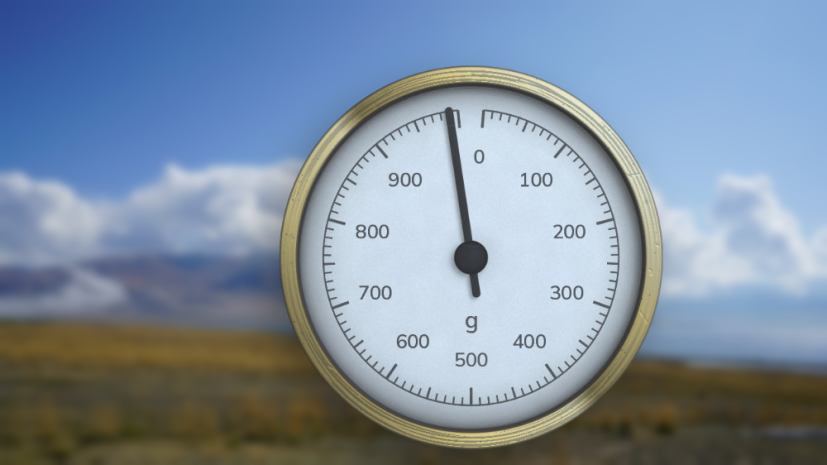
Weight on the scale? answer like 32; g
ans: 990; g
